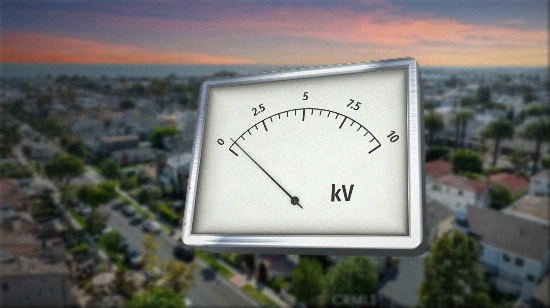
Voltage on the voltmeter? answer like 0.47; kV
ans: 0.5; kV
